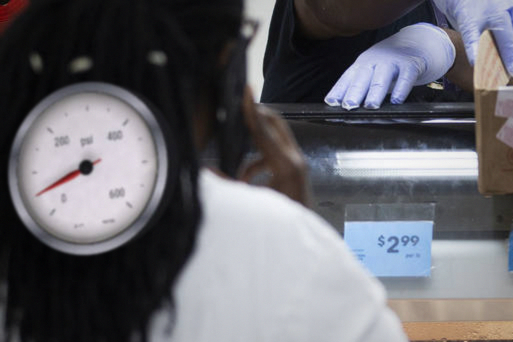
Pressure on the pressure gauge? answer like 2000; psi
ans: 50; psi
